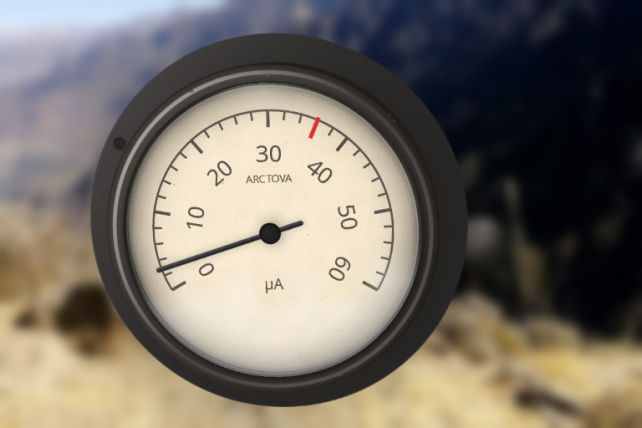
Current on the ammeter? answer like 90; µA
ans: 3; µA
